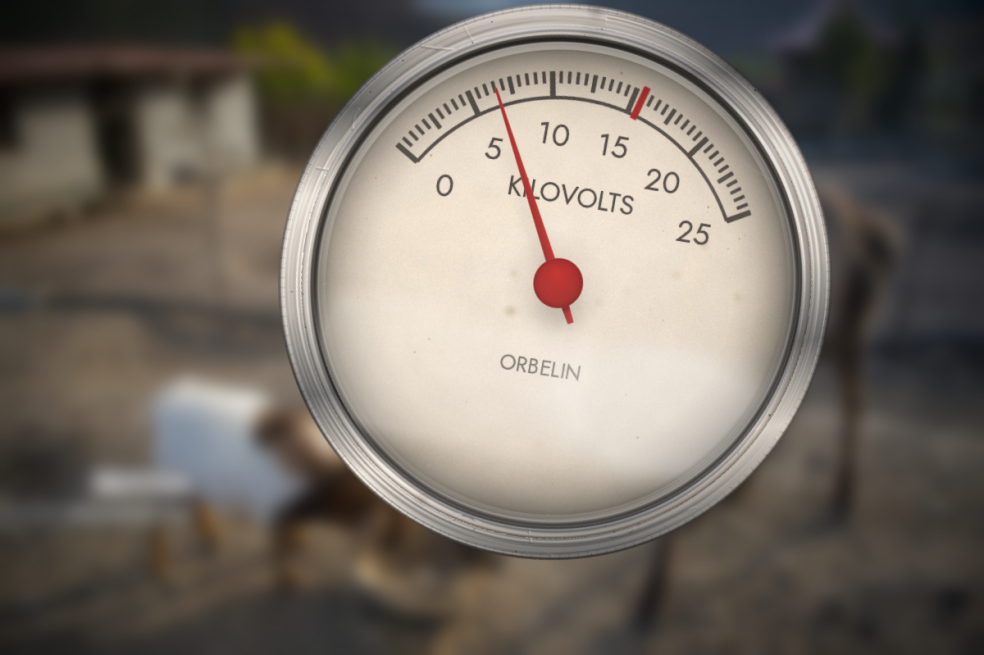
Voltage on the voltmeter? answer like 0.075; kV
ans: 6.5; kV
